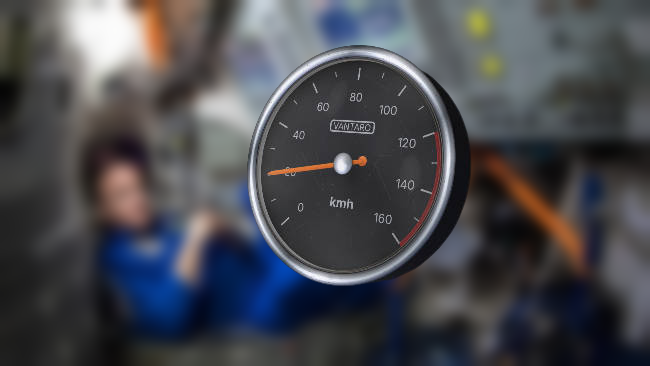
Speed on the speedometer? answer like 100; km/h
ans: 20; km/h
